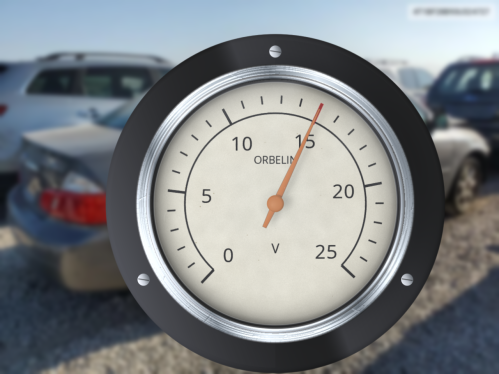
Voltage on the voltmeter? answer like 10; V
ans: 15; V
